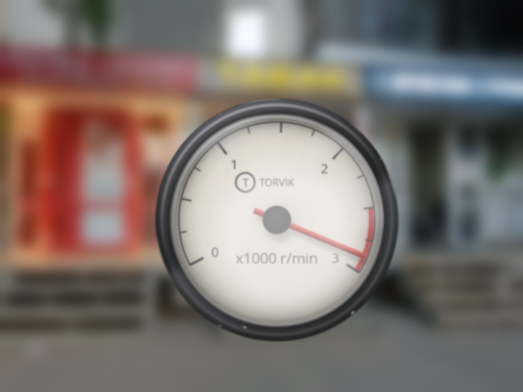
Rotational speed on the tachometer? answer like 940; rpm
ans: 2875; rpm
